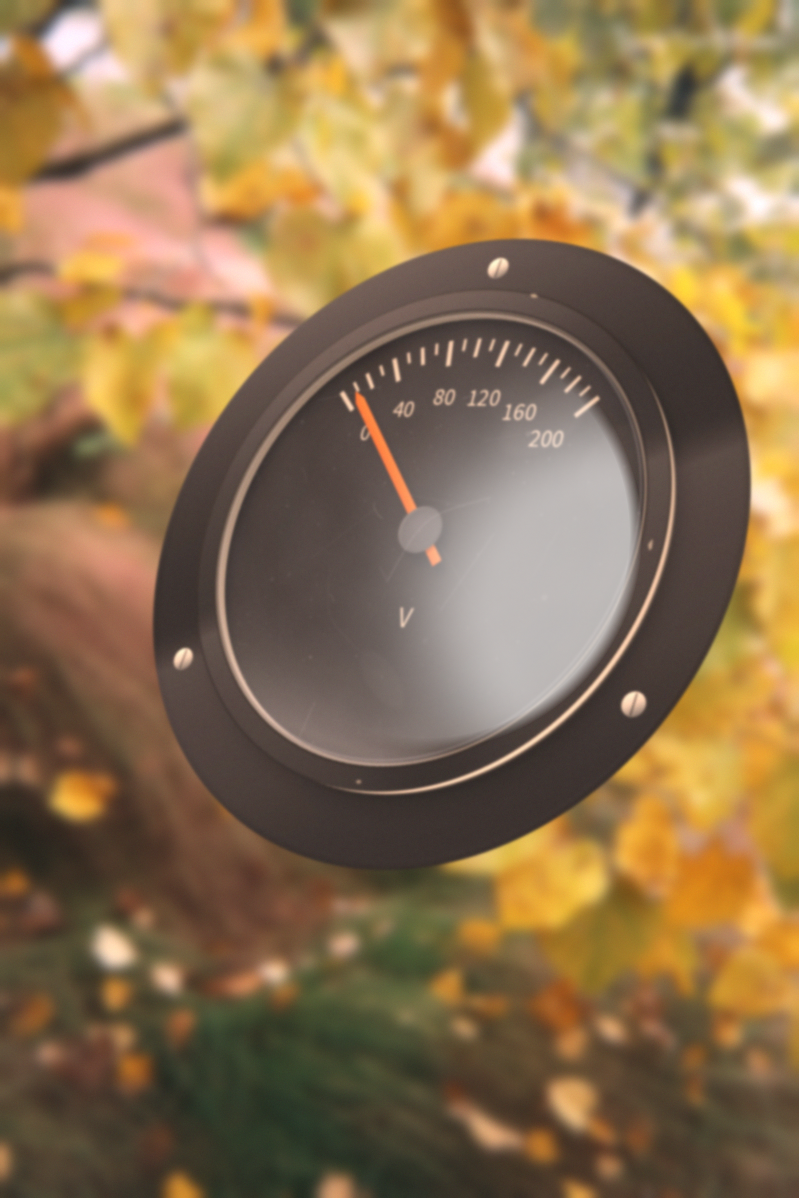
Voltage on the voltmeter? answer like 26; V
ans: 10; V
